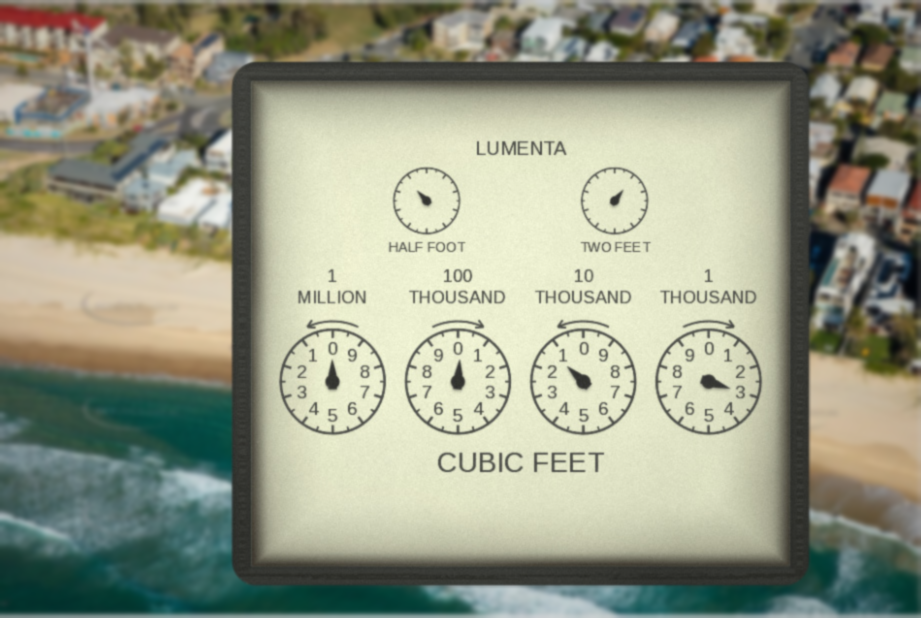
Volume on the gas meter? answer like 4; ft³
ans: 1300; ft³
